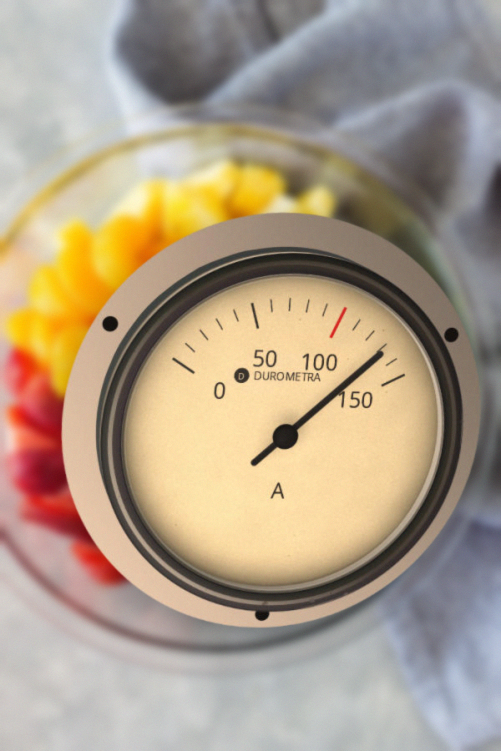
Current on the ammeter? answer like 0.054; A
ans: 130; A
